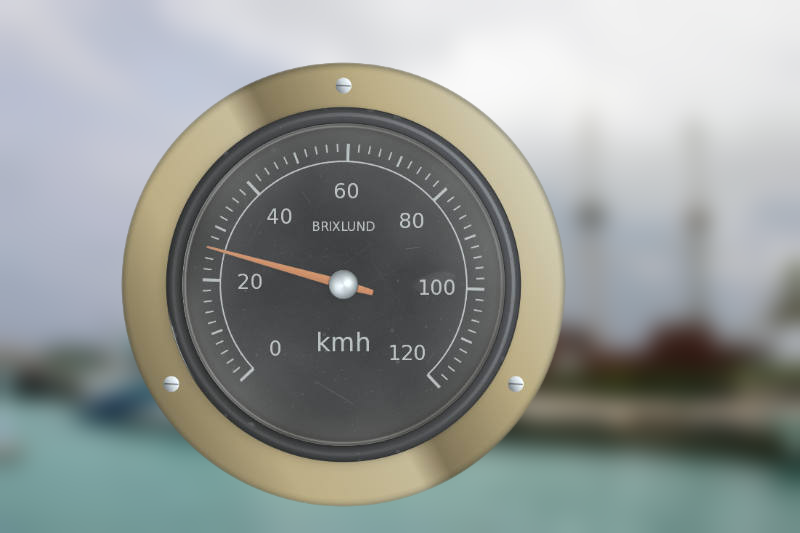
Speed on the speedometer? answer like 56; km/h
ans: 26; km/h
